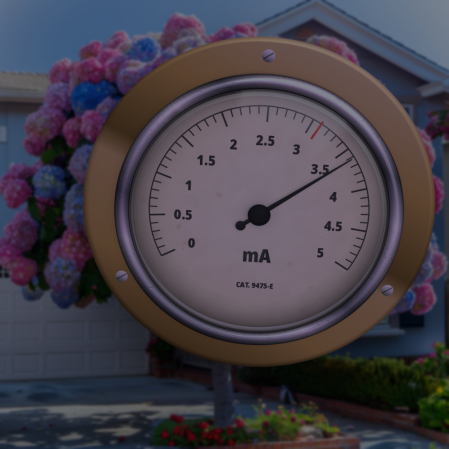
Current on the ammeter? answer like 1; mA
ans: 3.6; mA
